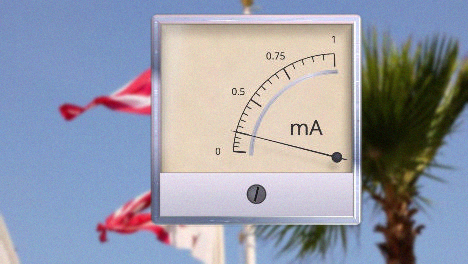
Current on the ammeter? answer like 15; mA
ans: 0.25; mA
